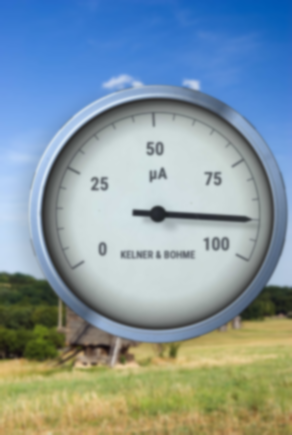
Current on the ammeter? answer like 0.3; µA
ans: 90; µA
